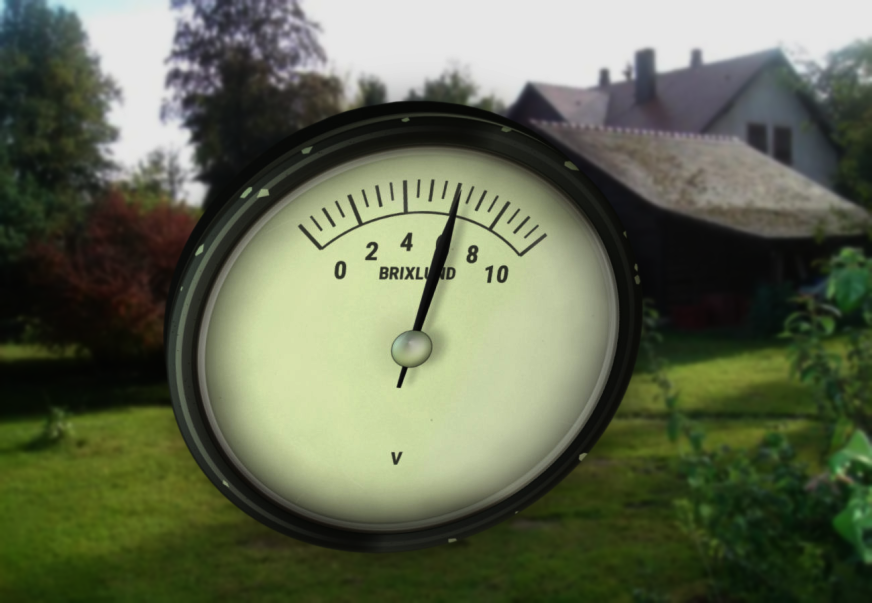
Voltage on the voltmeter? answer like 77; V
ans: 6; V
